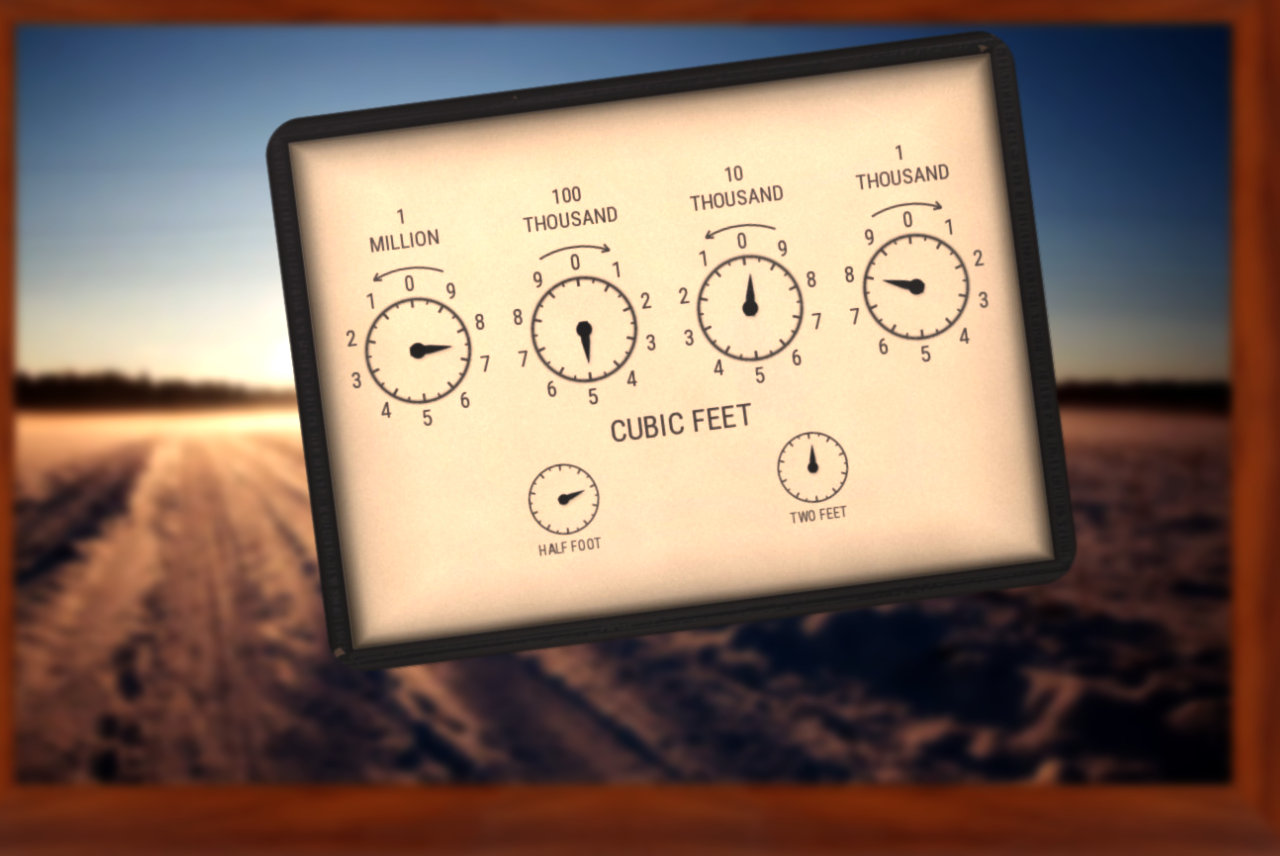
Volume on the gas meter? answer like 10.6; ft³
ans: 749800; ft³
